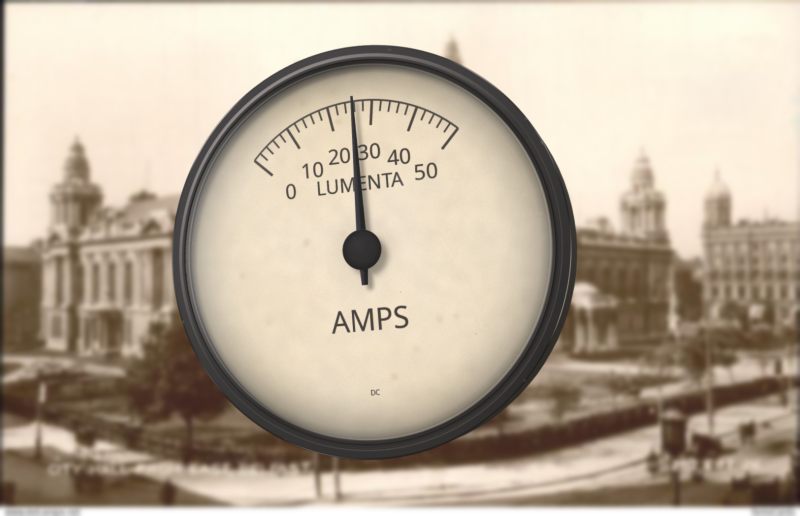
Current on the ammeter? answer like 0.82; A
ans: 26; A
